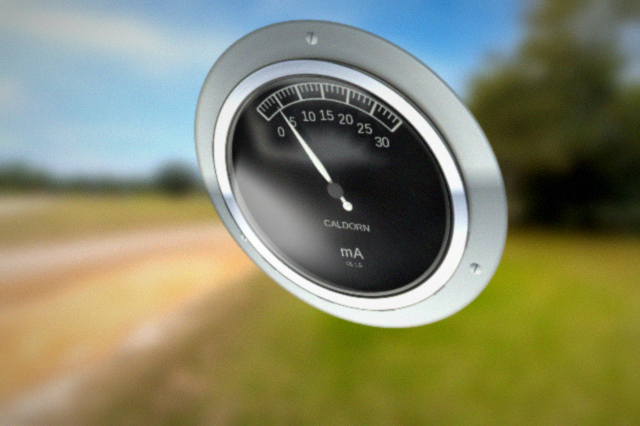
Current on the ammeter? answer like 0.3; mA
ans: 5; mA
